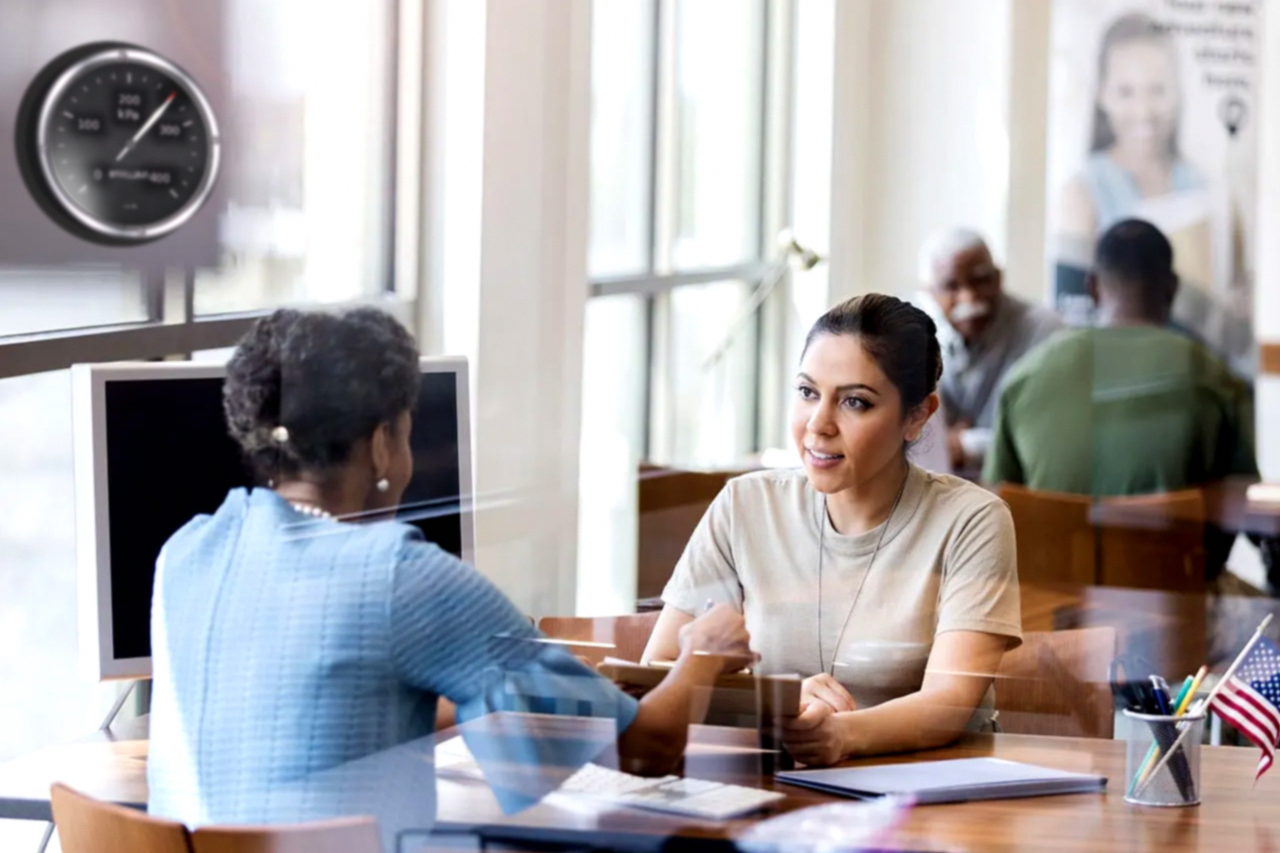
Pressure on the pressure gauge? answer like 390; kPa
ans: 260; kPa
